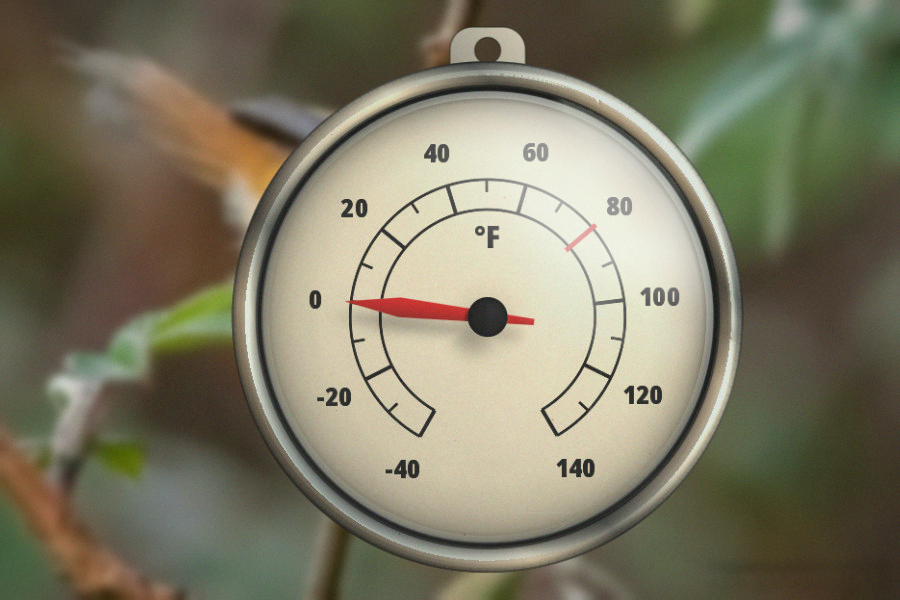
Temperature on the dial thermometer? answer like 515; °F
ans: 0; °F
